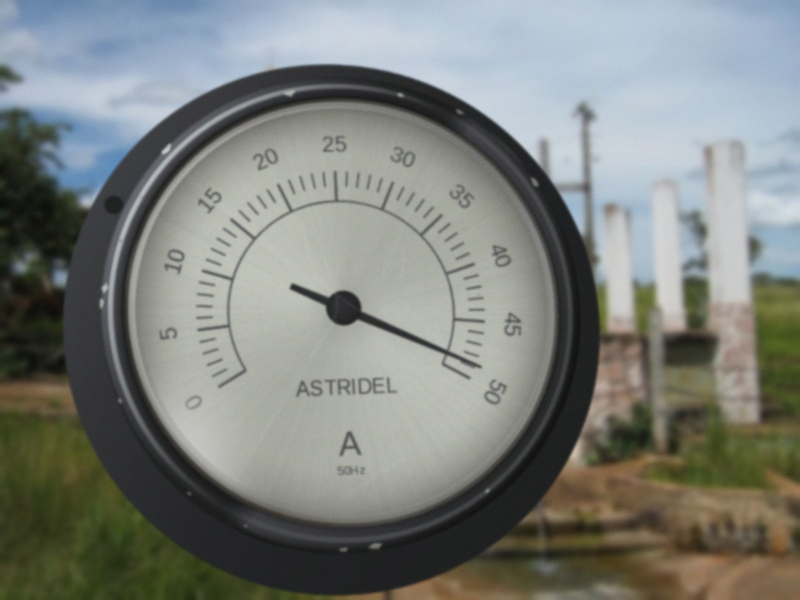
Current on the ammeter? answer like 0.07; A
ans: 49; A
